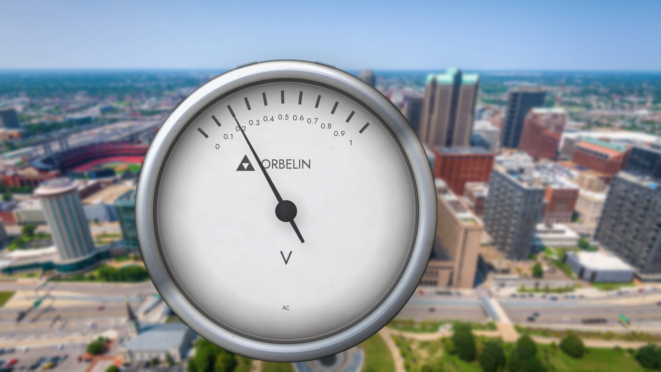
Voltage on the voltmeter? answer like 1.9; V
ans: 0.2; V
